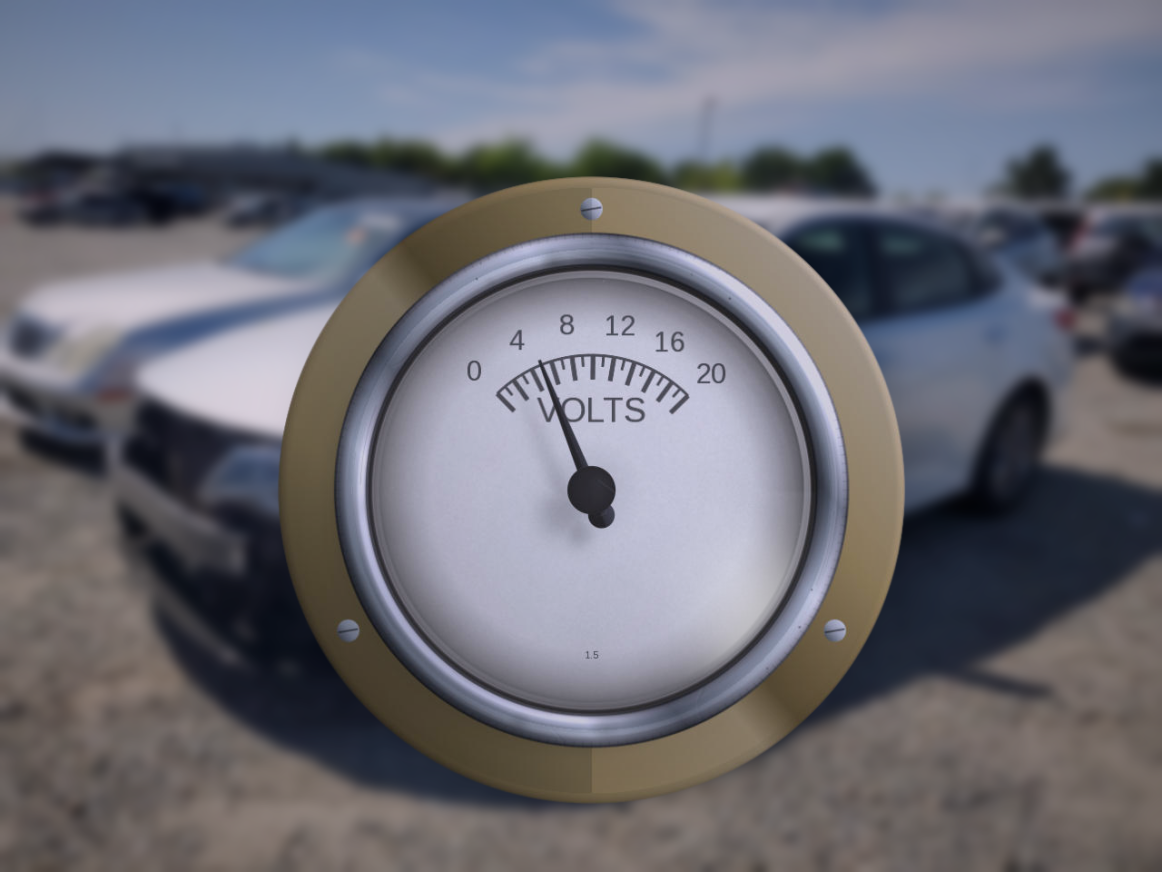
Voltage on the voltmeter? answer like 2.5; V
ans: 5; V
